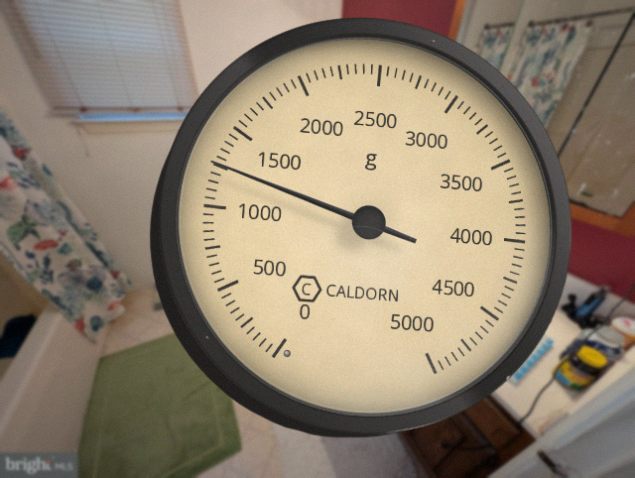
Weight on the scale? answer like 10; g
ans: 1250; g
